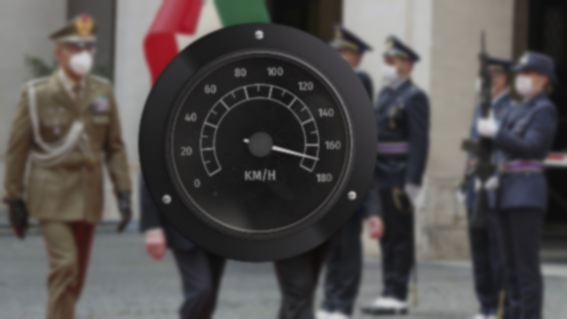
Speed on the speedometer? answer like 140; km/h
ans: 170; km/h
